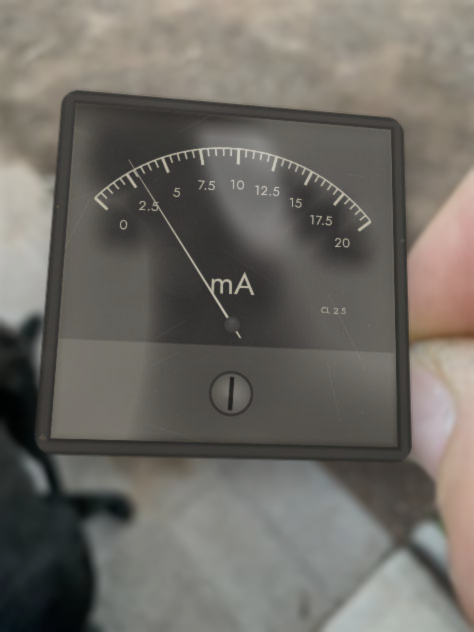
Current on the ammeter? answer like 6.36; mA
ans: 3; mA
